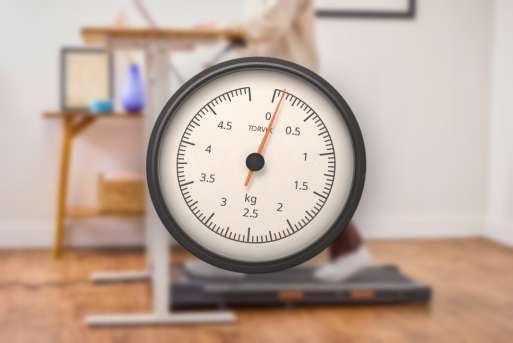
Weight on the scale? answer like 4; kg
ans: 0.1; kg
